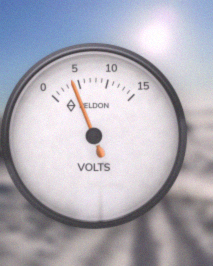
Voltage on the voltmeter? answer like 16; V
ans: 4; V
